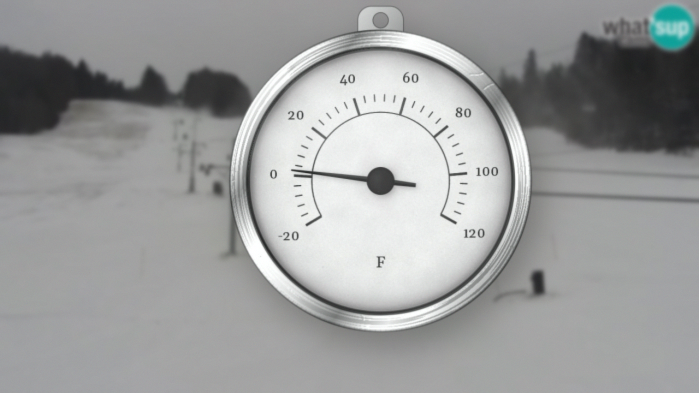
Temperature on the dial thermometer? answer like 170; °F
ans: 2; °F
